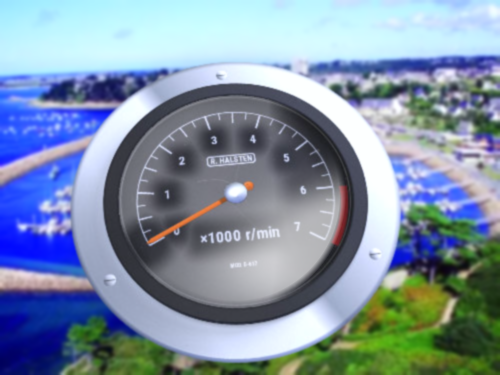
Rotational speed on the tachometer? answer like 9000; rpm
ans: 0; rpm
